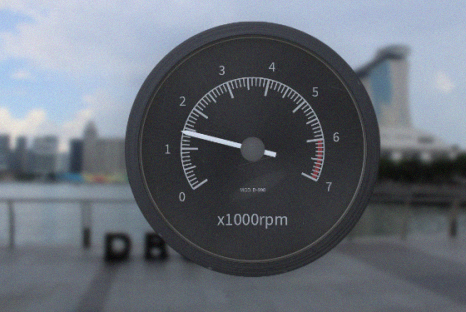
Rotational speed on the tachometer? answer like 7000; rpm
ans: 1400; rpm
